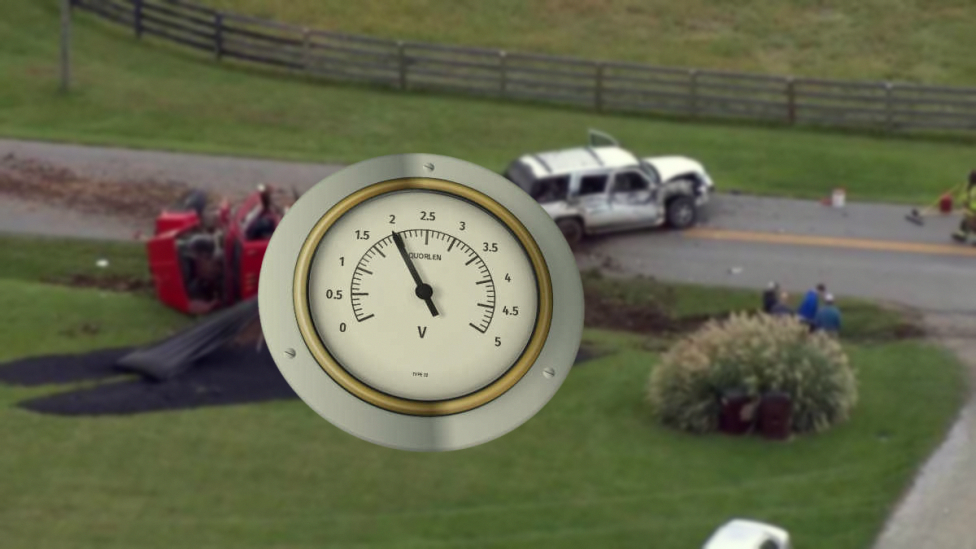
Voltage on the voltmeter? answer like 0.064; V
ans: 1.9; V
